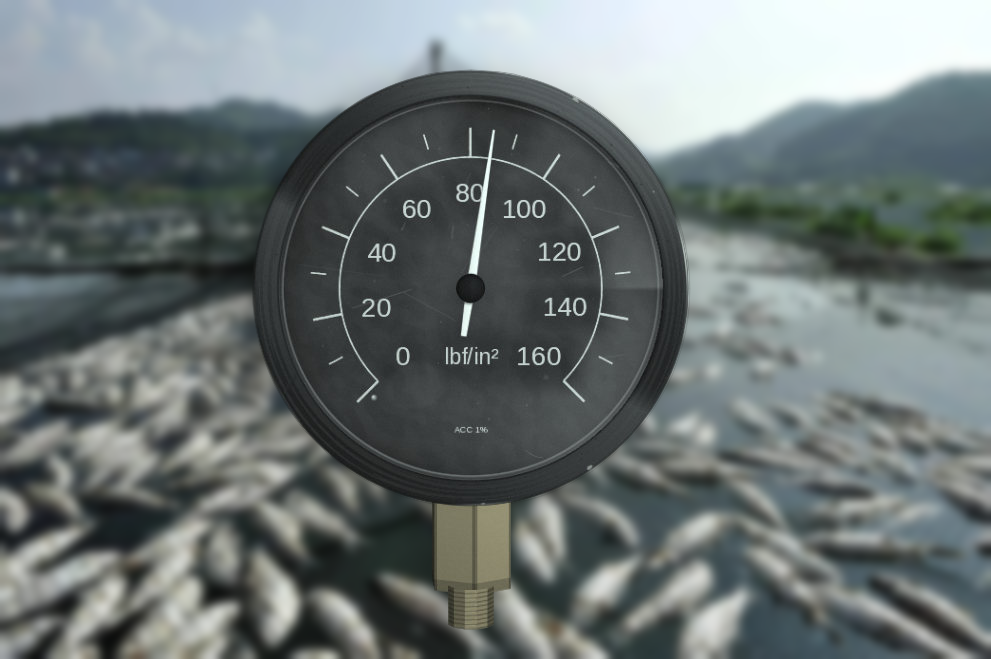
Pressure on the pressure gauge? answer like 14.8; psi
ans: 85; psi
